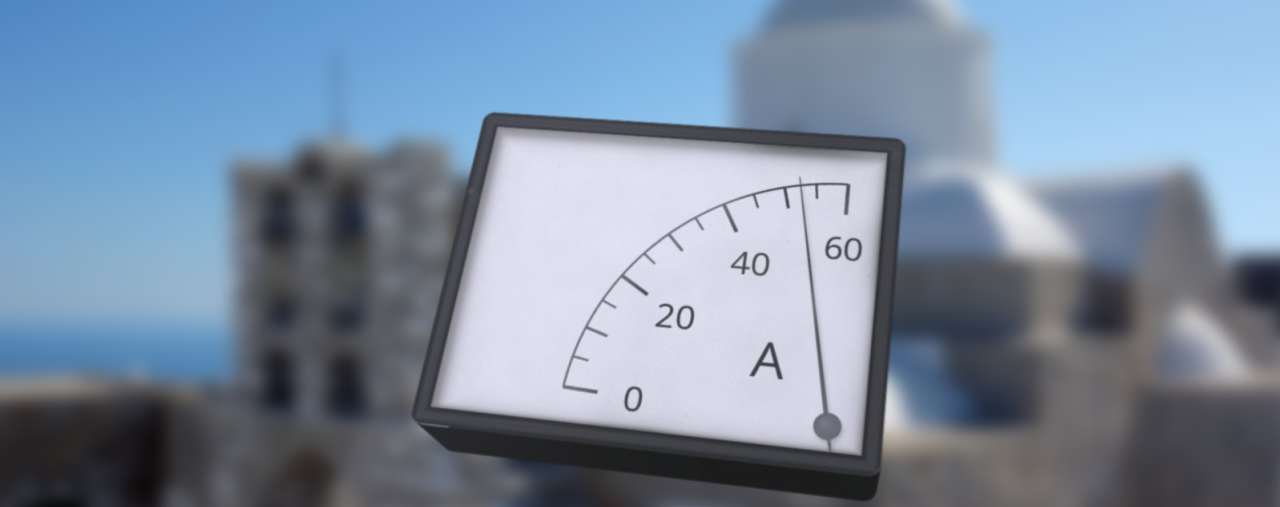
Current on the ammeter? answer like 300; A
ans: 52.5; A
